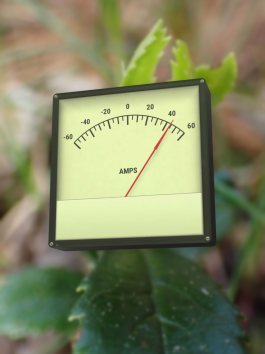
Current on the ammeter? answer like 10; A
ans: 45; A
